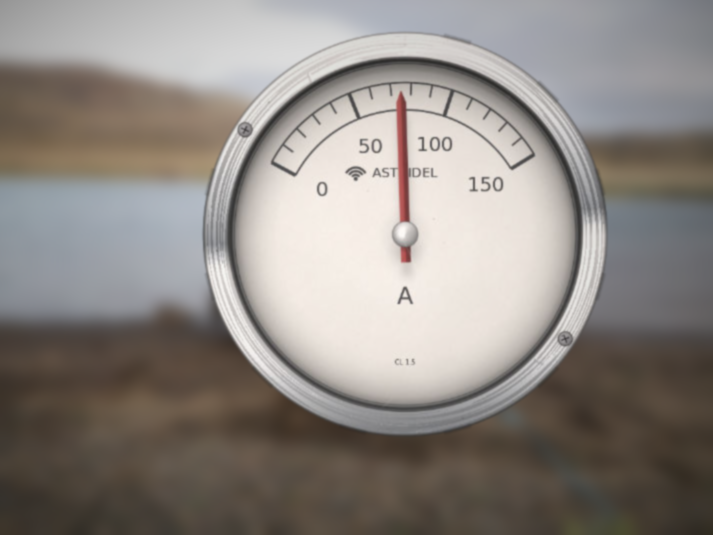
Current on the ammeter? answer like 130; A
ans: 75; A
